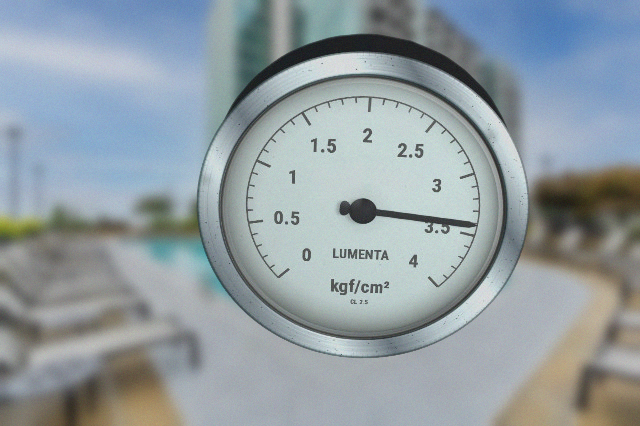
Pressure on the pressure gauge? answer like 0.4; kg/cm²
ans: 3.4; kg/cm²
